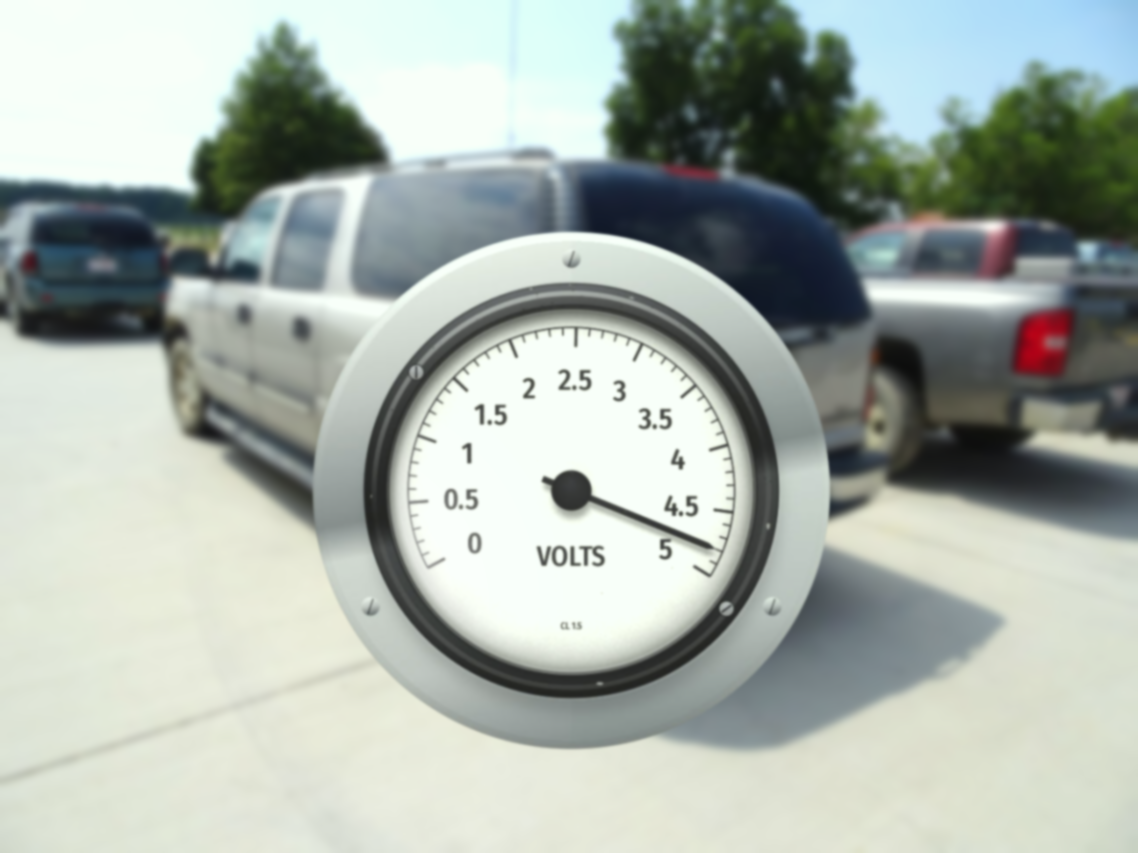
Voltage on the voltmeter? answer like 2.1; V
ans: 4.8; V
